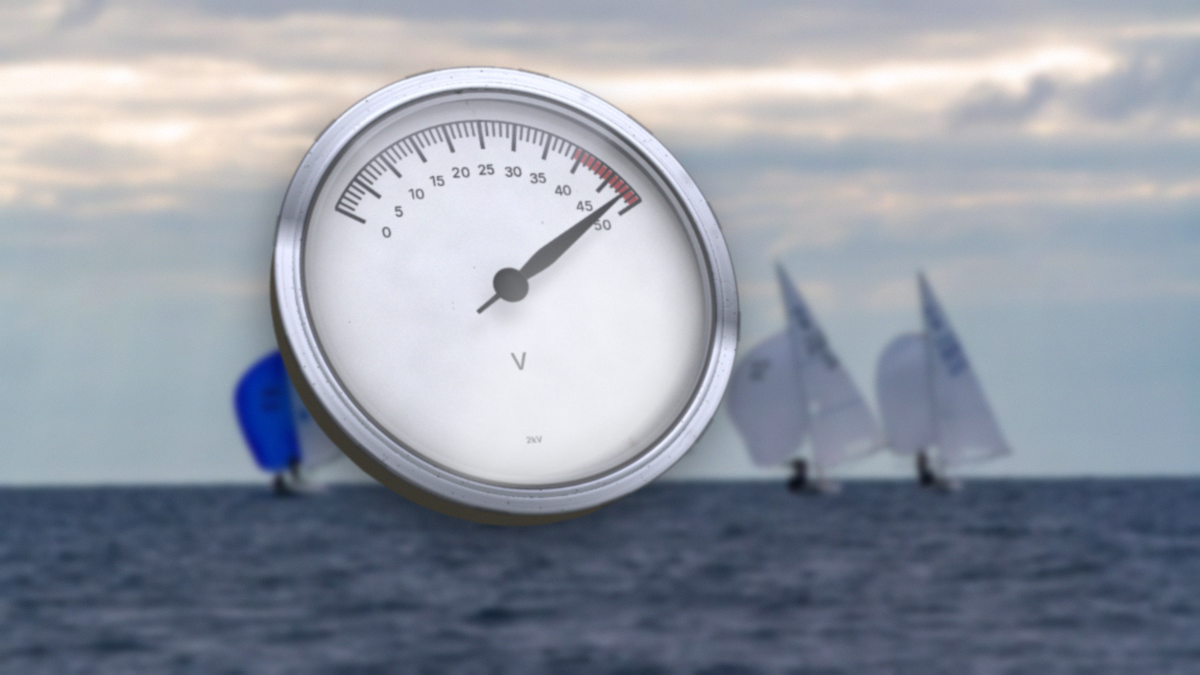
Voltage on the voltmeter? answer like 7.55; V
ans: 48; V
